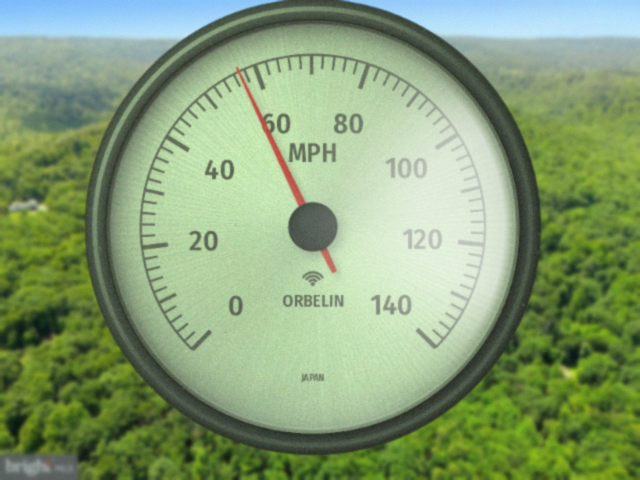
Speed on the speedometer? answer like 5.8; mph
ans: 57; mph
